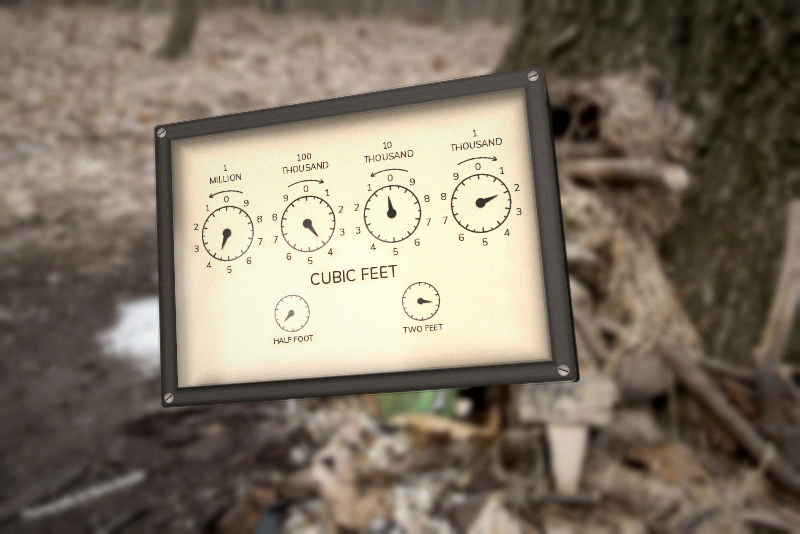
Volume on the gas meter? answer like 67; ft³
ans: 440200; ft³
